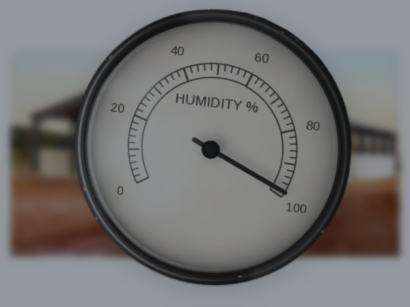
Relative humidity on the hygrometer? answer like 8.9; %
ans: 98; %
